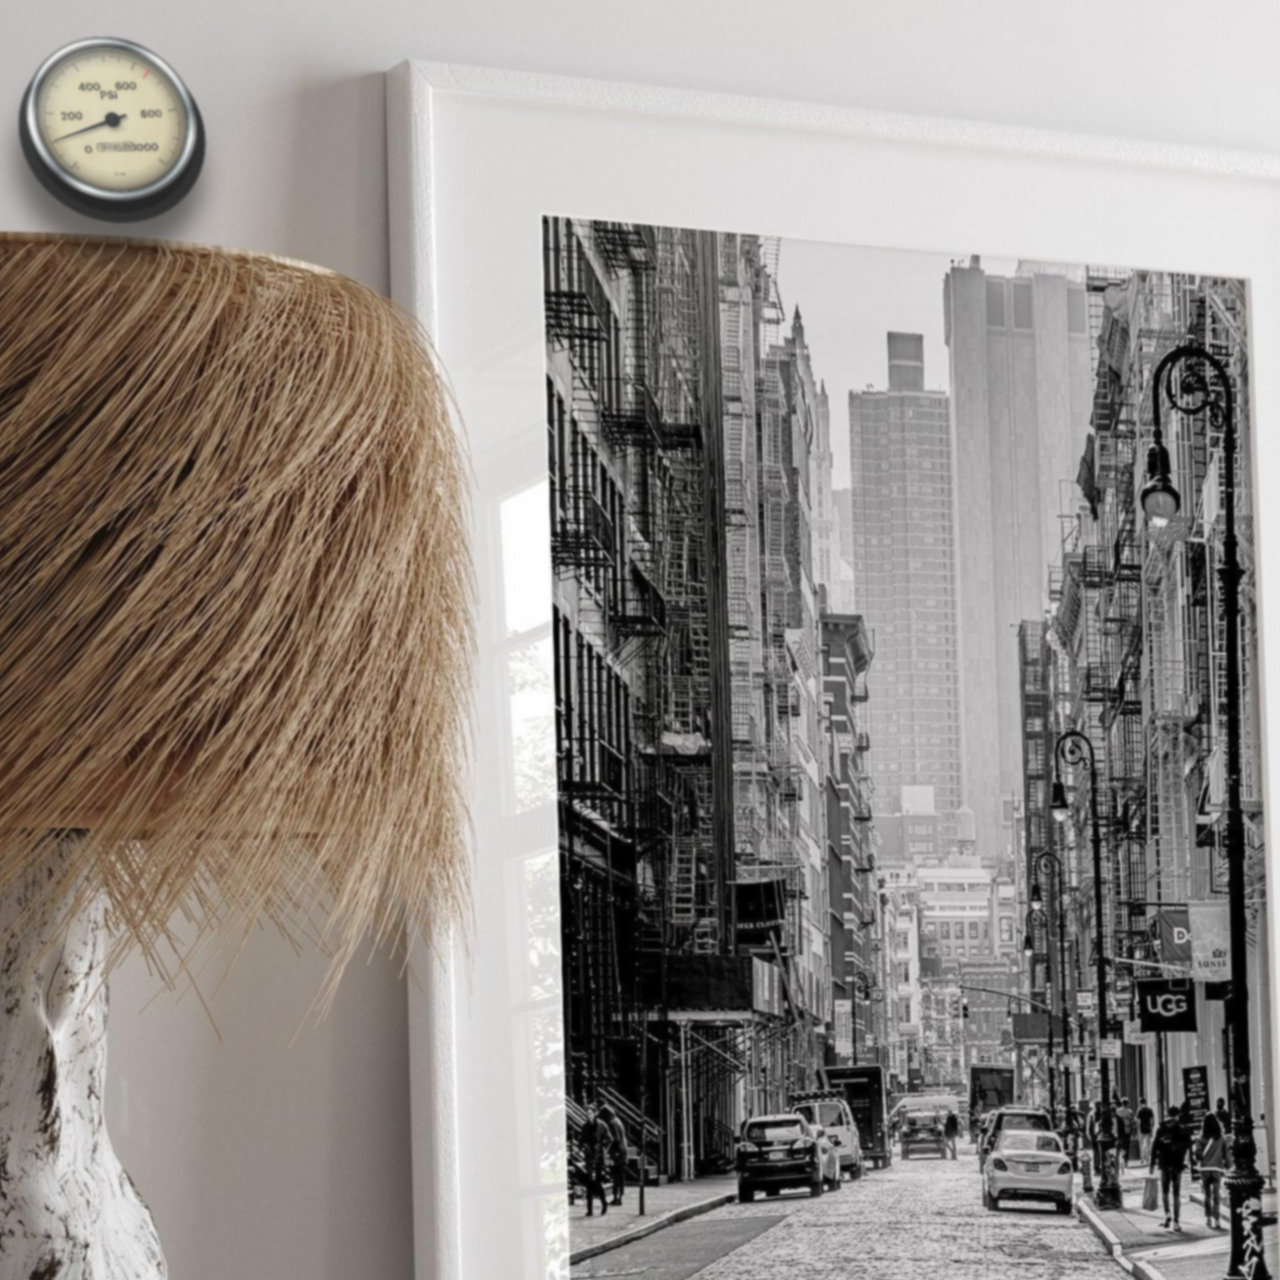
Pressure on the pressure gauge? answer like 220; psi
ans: 100; psi
